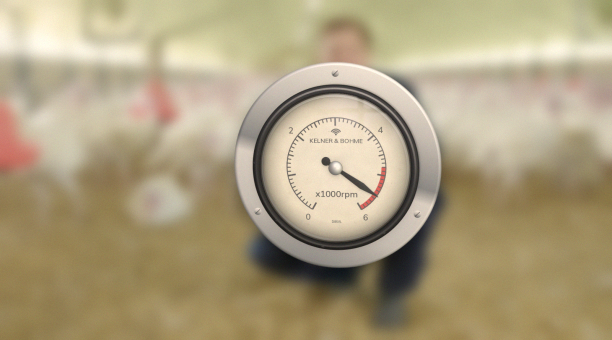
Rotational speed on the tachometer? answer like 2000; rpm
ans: 5500; rpm
